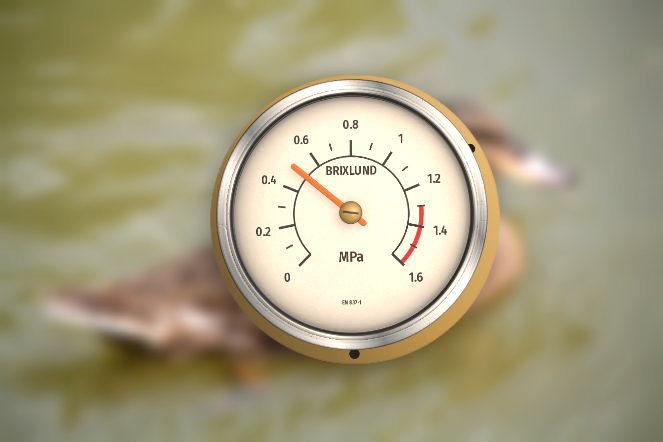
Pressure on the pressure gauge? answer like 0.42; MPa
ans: 0.5; MPa
